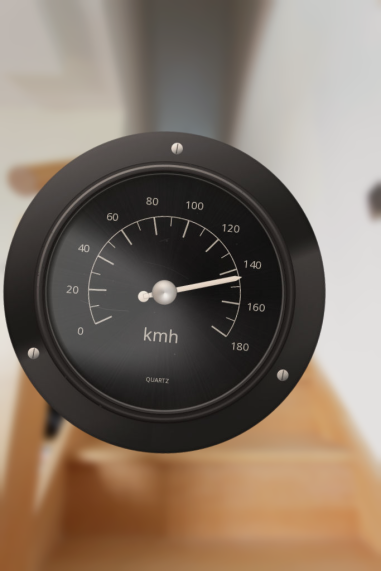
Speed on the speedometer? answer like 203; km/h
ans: 145; km/h
